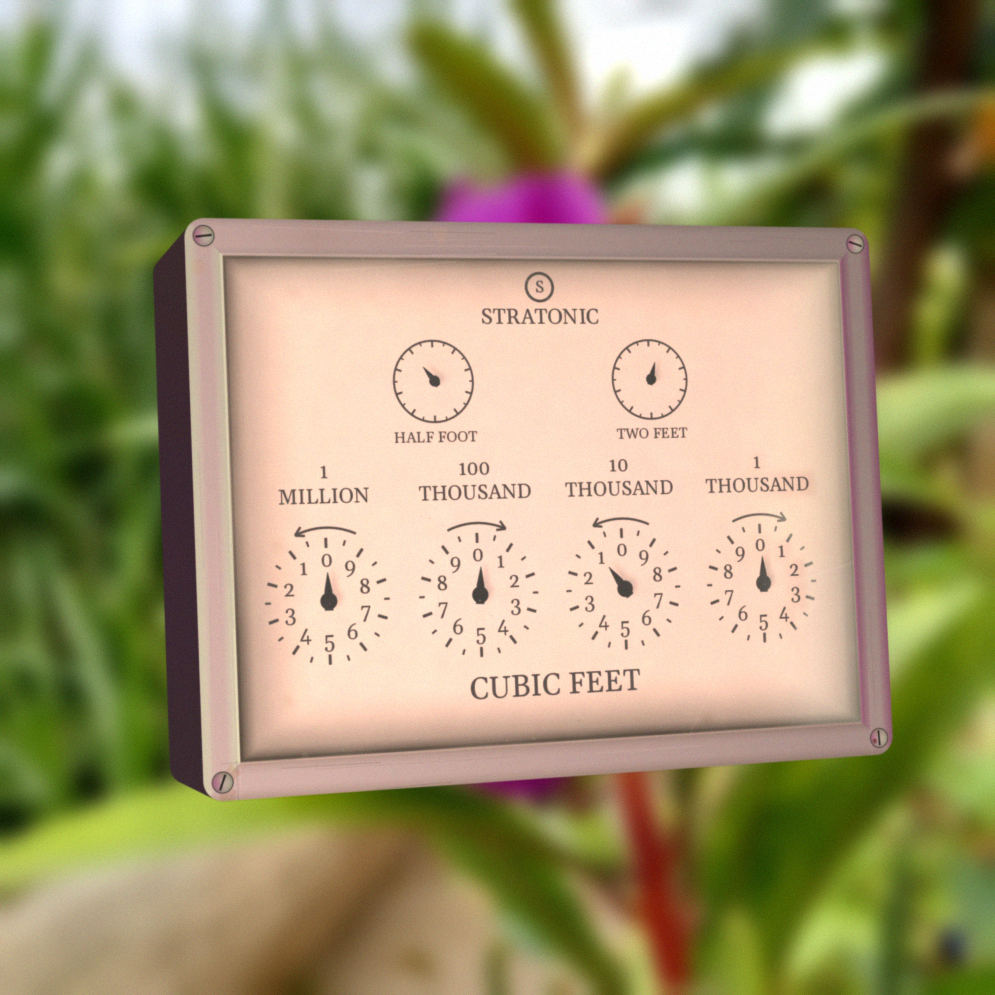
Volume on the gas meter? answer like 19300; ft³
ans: 1000; ft³
